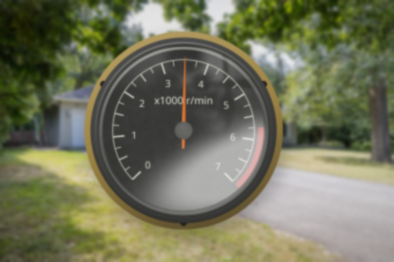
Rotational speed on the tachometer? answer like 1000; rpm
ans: 3500; rpm
